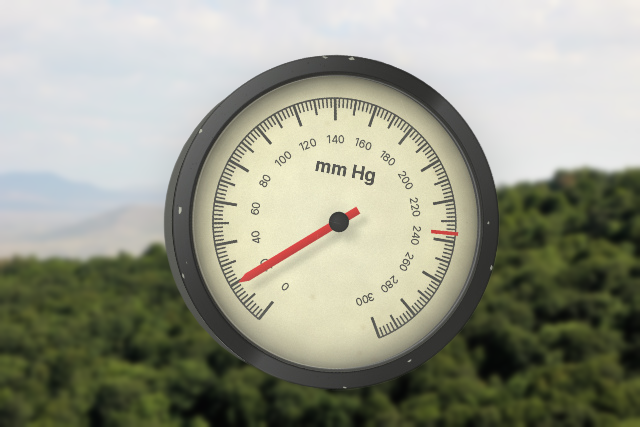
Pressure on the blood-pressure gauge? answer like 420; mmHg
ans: 20; mmHg
